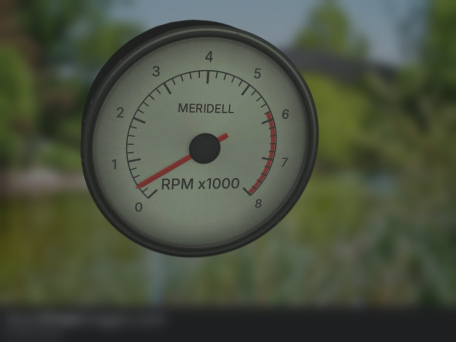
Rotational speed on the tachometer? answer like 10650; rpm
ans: 400; rpm
